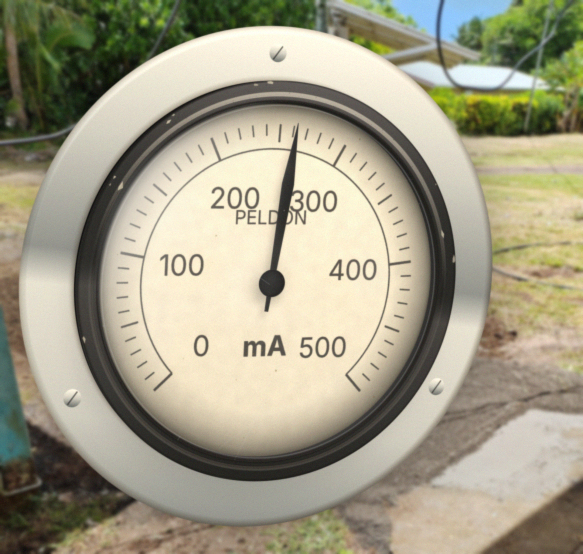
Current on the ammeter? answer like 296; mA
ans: 260; mA
